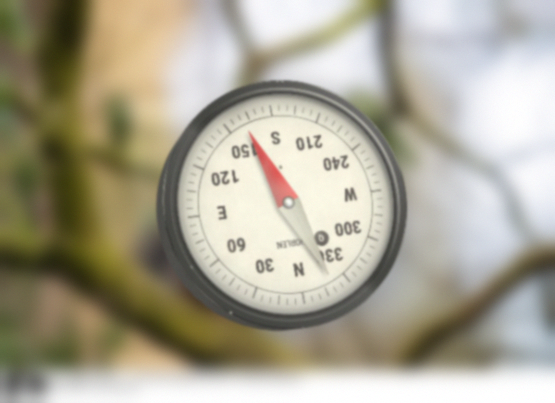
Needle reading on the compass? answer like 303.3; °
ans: 160; °
